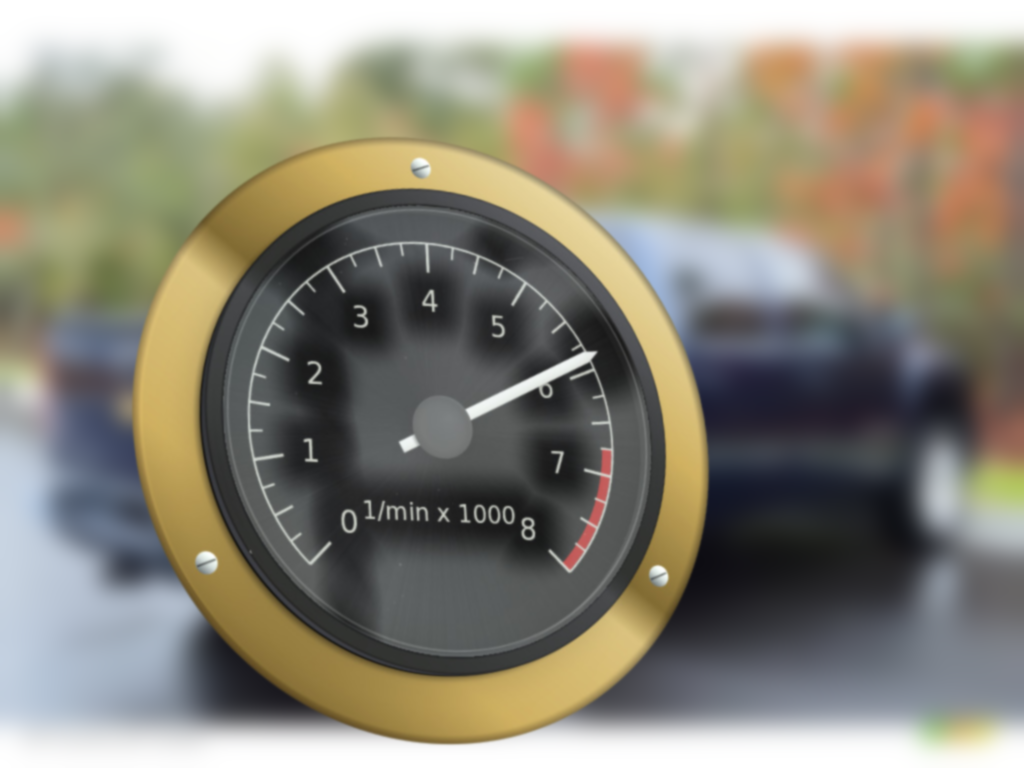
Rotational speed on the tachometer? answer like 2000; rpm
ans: 5875; rpm
